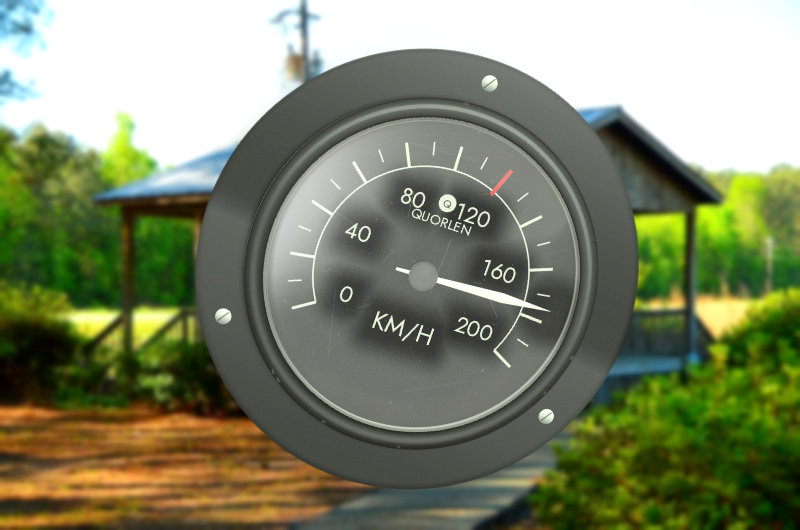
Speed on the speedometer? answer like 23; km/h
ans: 175; km/h
